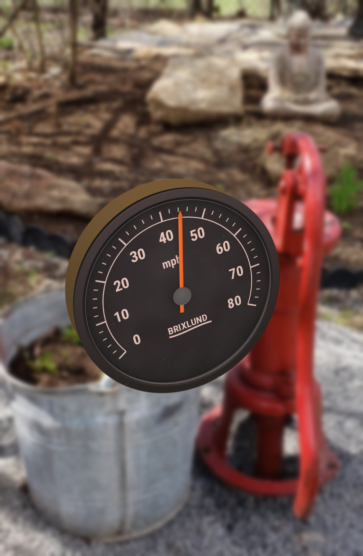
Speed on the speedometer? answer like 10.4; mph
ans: 44; mph
